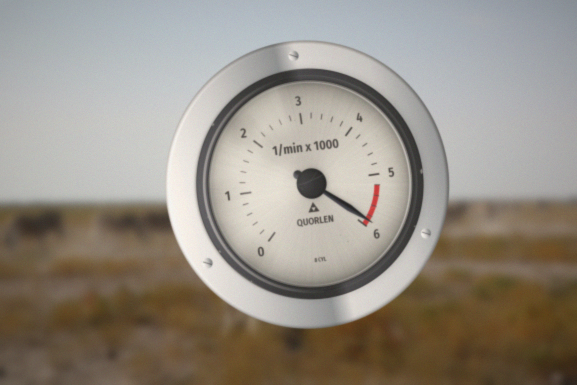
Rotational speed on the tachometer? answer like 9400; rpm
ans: 5900; rpm
